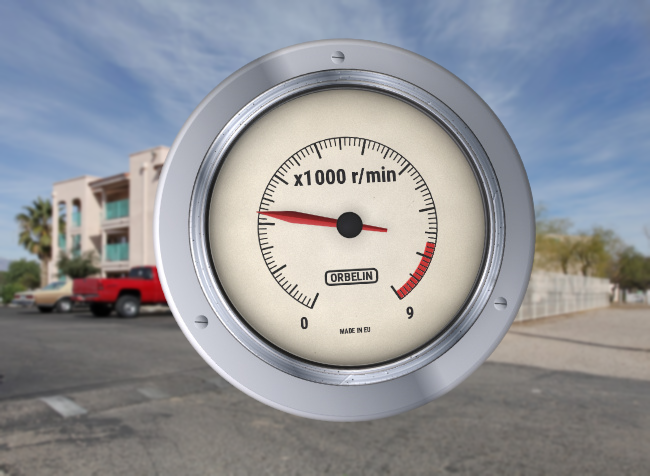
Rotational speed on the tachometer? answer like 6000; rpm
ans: 2200; rpm
